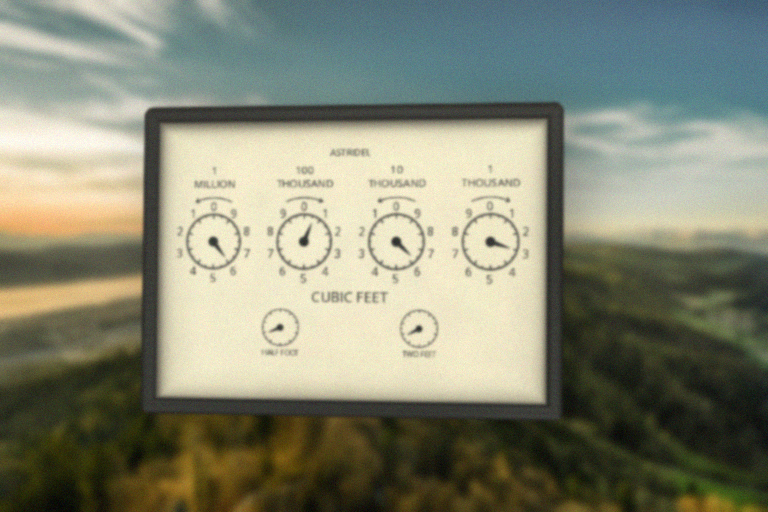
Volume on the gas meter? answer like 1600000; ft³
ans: 606300; ft³
